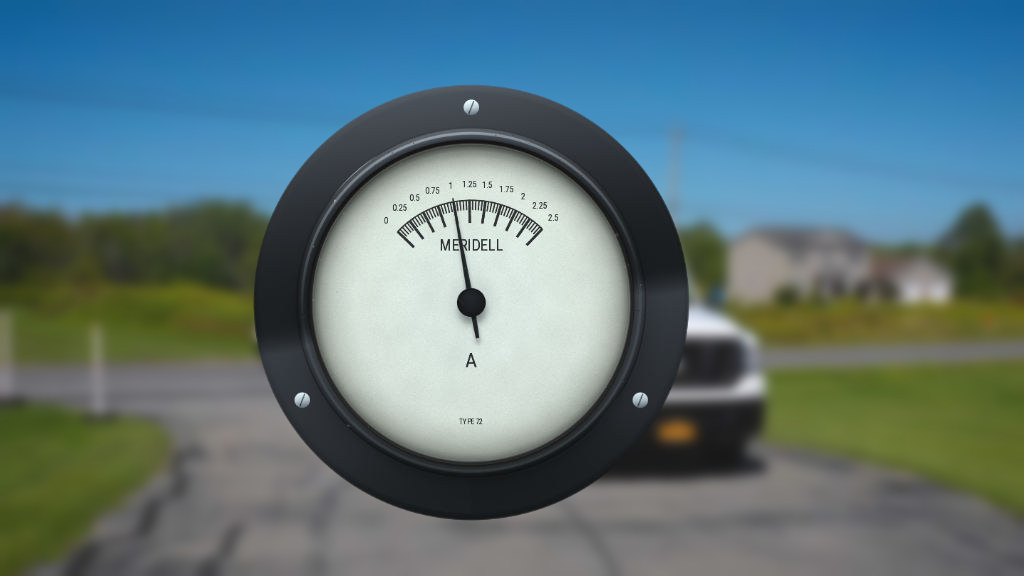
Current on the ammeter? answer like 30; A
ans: 1; A
